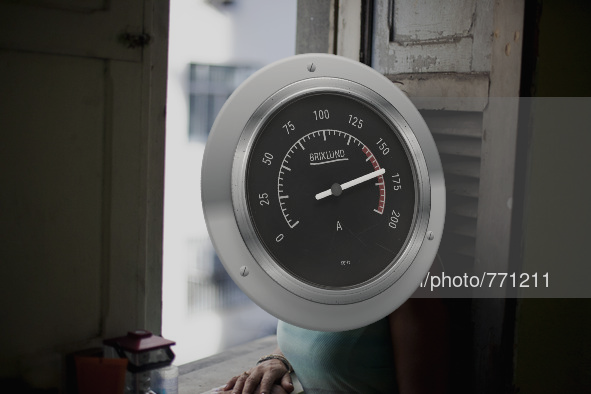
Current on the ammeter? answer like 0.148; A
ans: 165; A
